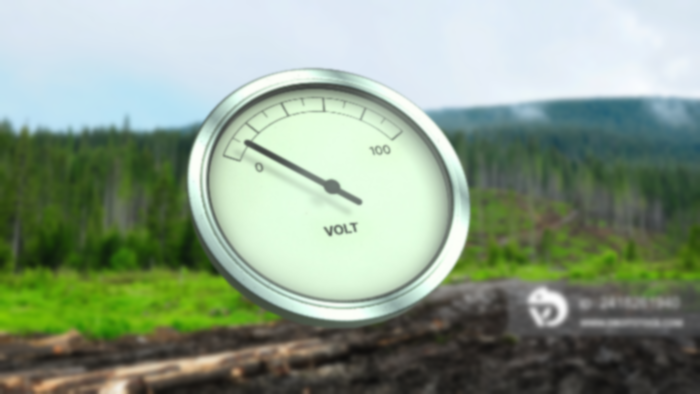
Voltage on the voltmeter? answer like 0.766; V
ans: 10; V
